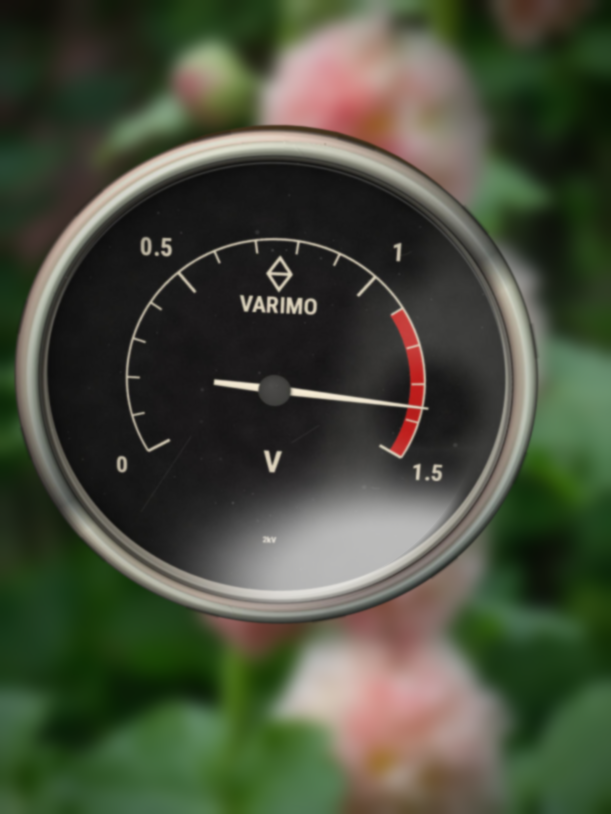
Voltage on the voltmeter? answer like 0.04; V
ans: 1.35; V
